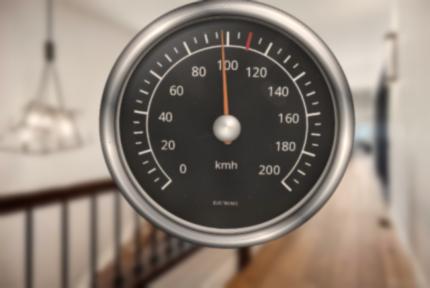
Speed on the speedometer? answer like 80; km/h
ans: 97.5; km/h
